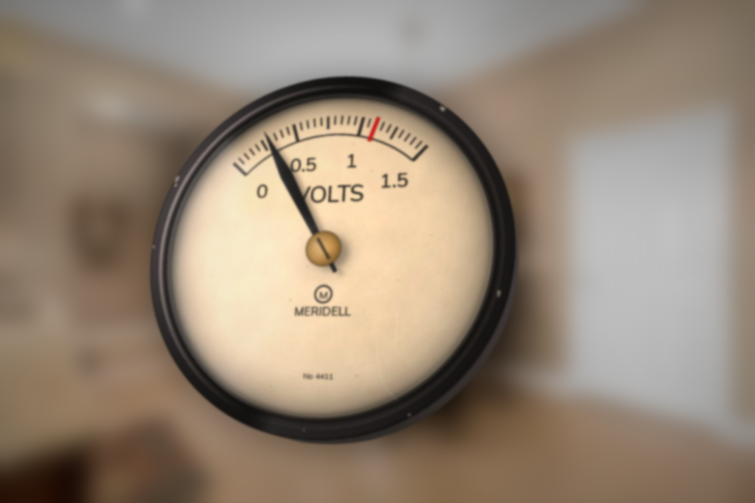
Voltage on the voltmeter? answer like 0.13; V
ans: 0.3; V
